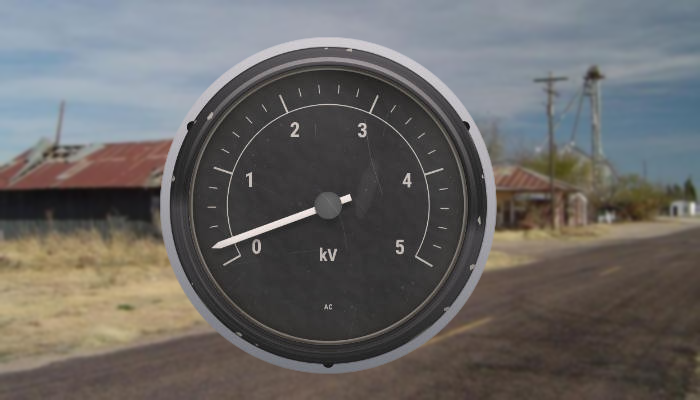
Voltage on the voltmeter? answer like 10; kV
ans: 0.2; kV
